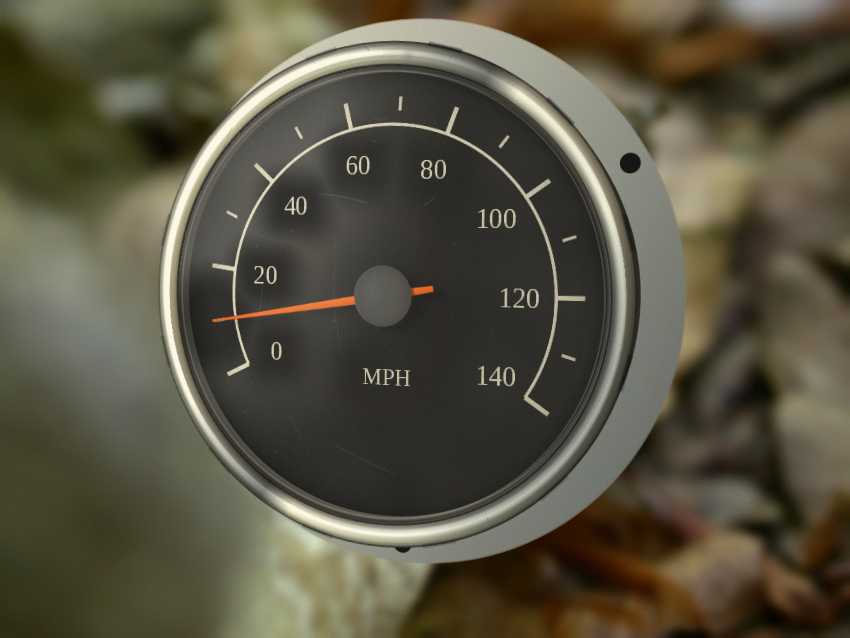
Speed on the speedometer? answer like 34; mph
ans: 10; mph
